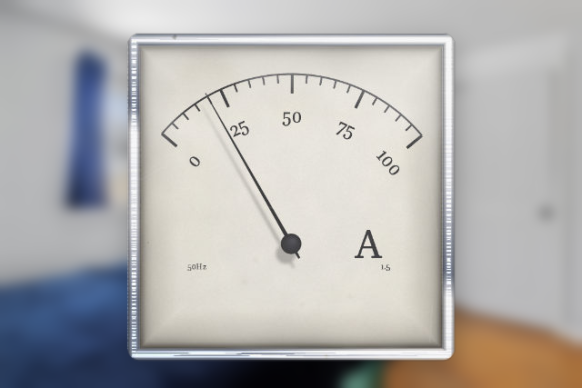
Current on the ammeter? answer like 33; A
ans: 20; A
